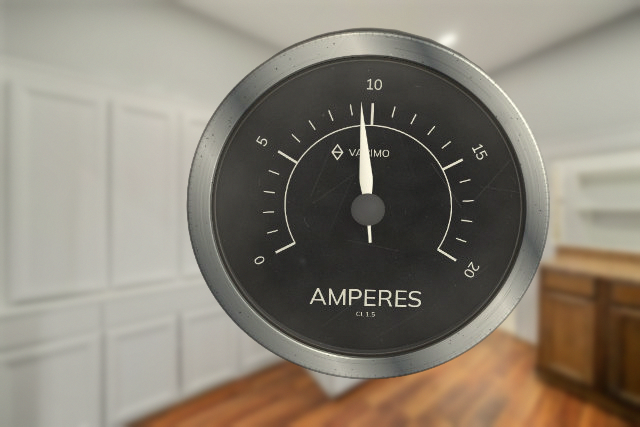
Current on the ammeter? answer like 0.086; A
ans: 9.5; A
